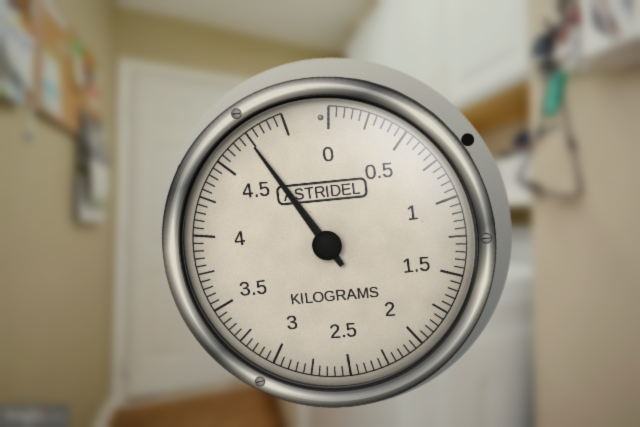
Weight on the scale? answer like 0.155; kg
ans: 4.75; kg
